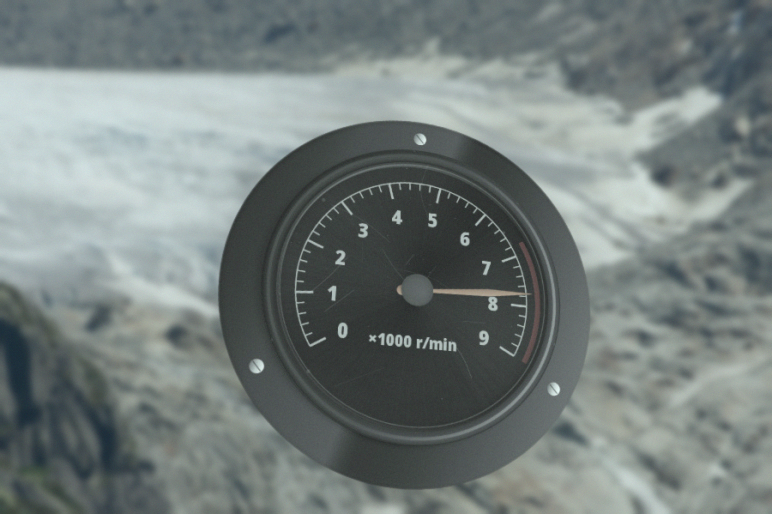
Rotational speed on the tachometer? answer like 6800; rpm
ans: 7800; rpm
